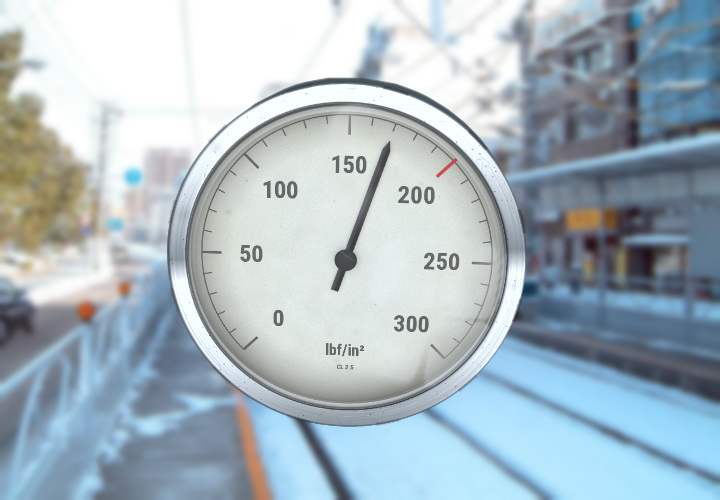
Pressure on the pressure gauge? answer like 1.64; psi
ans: 170; psi
